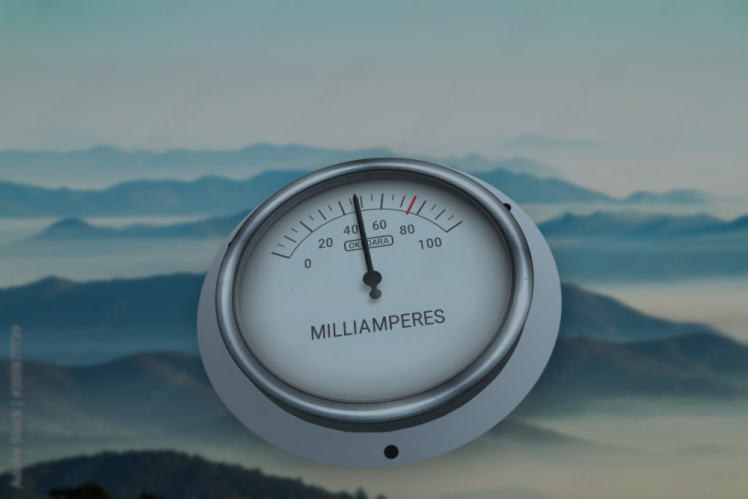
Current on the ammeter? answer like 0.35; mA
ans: 47.5; mA
